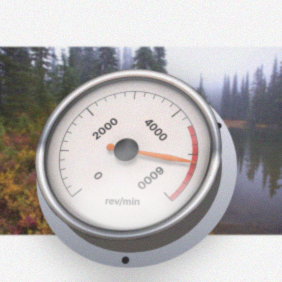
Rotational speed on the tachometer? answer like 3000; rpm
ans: 5200; rpm
